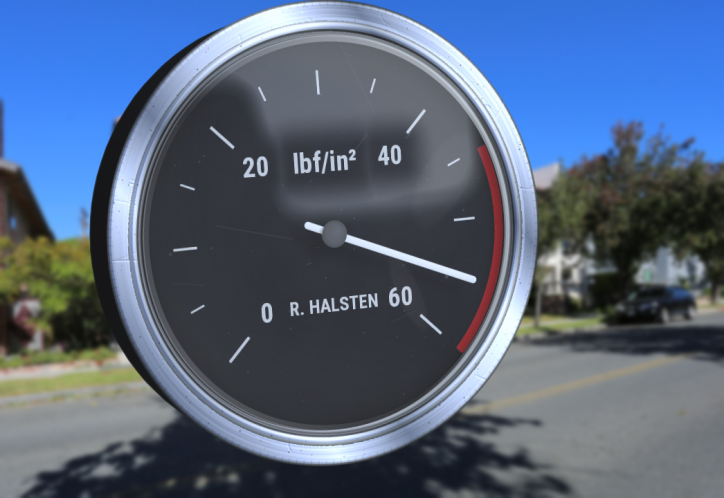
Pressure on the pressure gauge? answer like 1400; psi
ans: 55; psi
